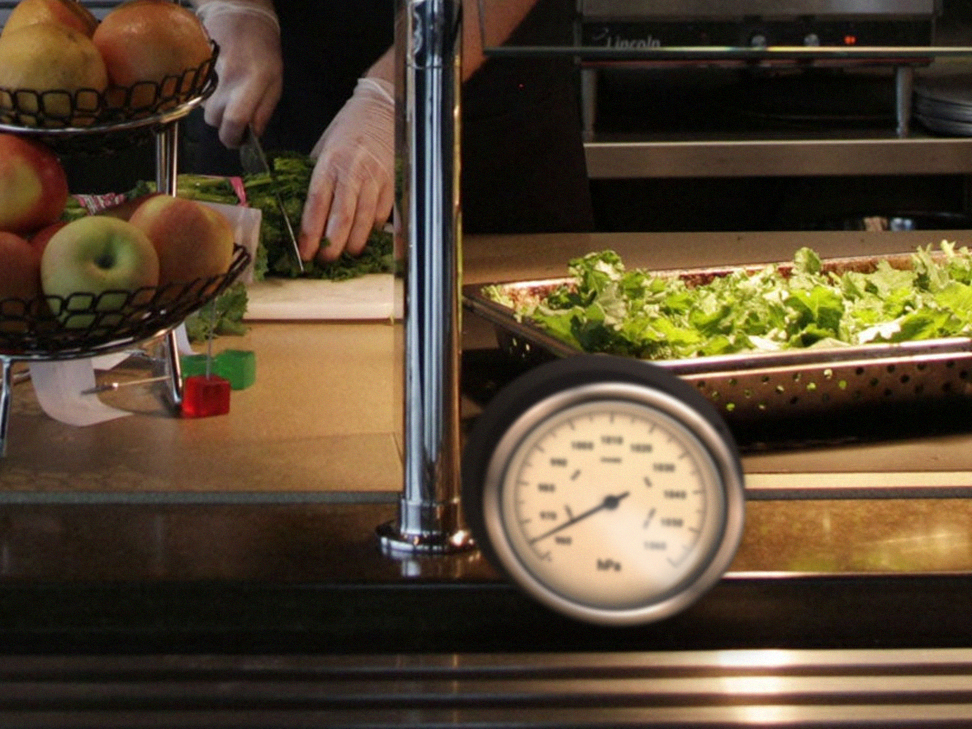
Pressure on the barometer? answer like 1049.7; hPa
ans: 965; hPa
